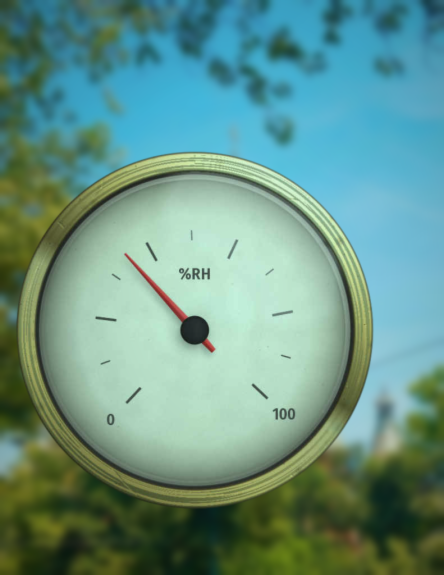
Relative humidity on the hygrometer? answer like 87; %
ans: 35; %
